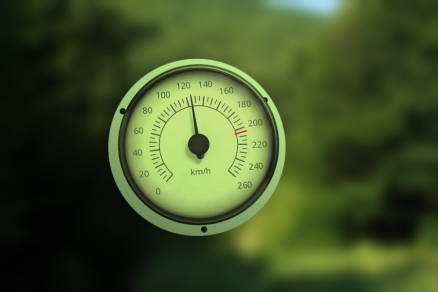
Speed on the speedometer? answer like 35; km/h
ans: 125; km/h
